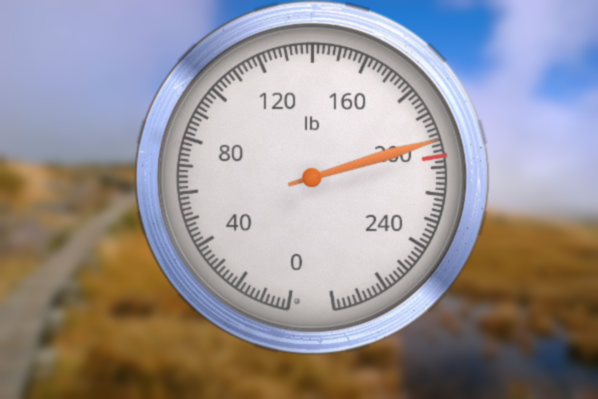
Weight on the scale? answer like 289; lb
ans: 200; lb
